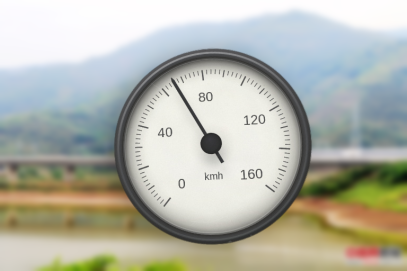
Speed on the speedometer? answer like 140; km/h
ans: 66; km/h
